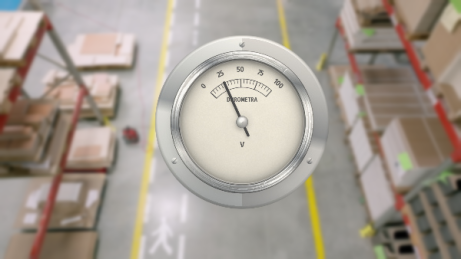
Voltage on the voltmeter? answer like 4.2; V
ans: 25; V
